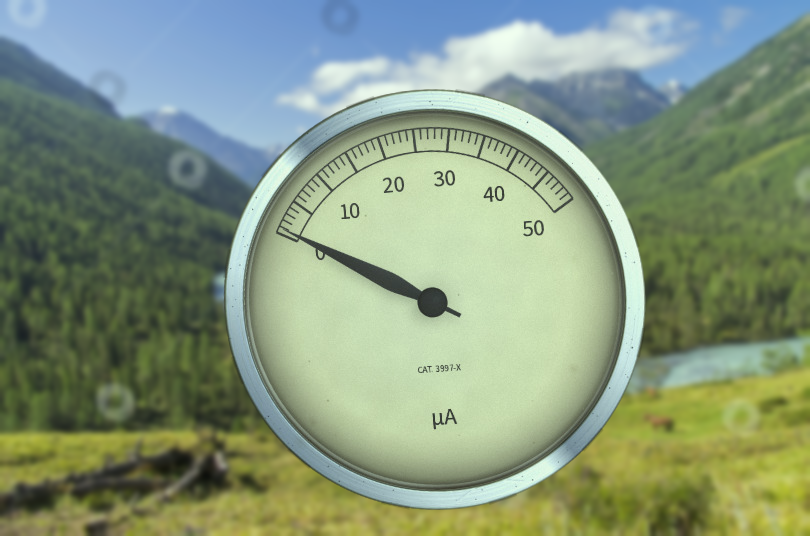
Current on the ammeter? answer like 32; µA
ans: 1; µA
